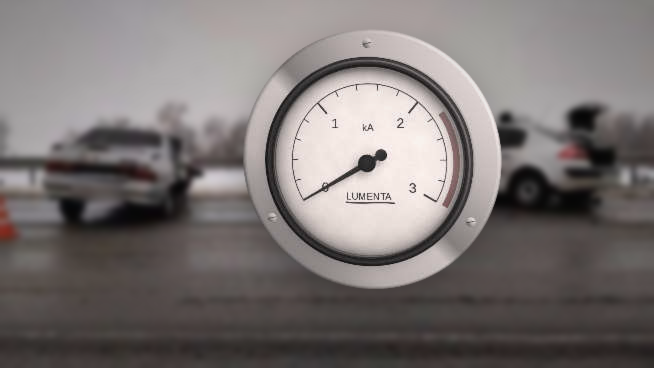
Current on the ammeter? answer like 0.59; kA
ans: 0; kA
